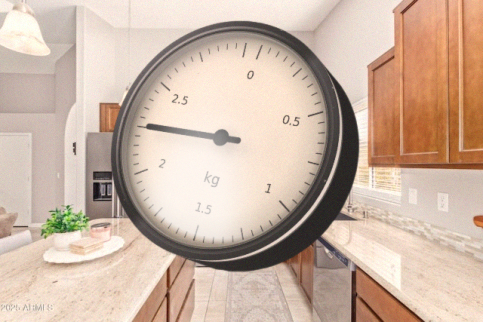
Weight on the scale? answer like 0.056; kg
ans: 2.25; kg
